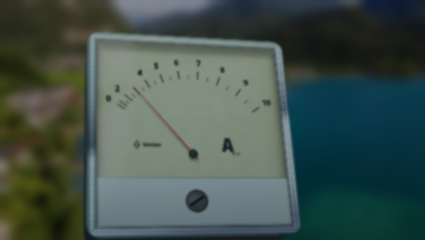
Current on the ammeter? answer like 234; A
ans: 3; A
